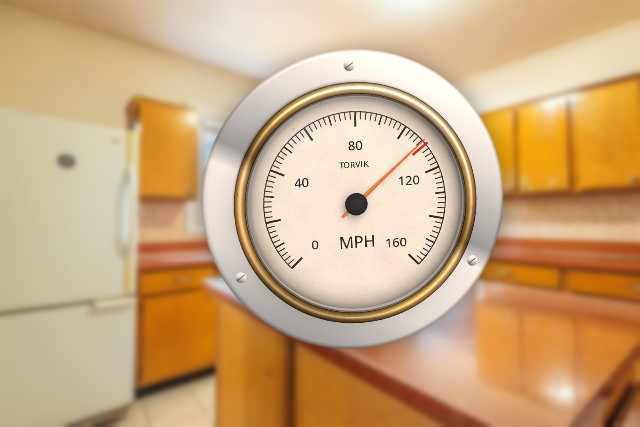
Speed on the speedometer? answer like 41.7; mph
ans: 108; mph
